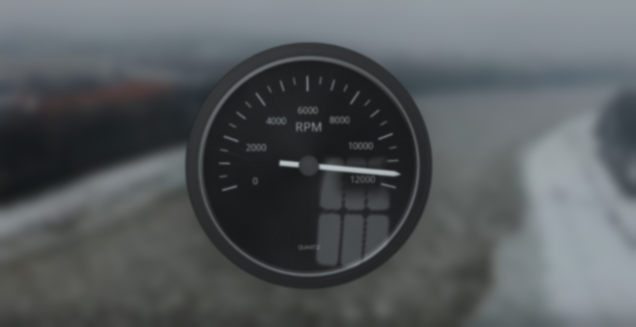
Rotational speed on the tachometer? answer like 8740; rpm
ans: 11500; rpm
